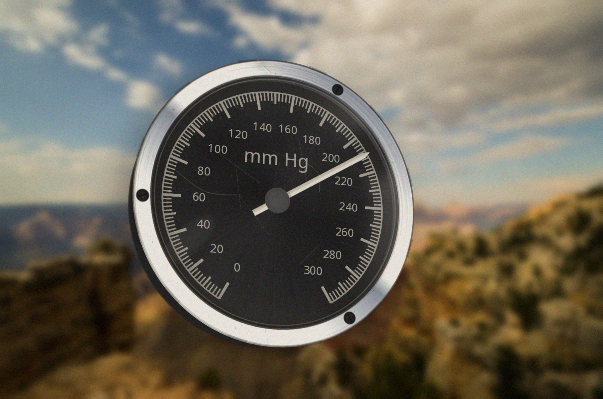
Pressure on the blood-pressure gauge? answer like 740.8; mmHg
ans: 210; mmHg
